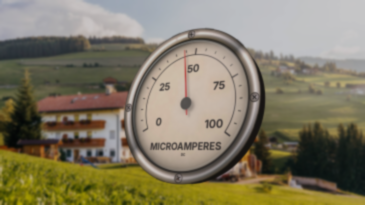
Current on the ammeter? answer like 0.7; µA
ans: 45; µA
